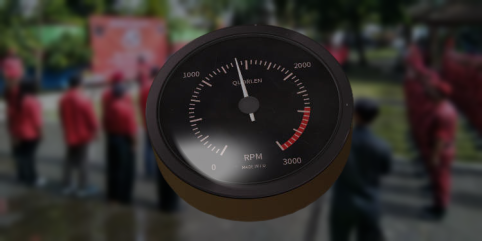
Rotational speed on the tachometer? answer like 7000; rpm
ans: 1400; rpm
